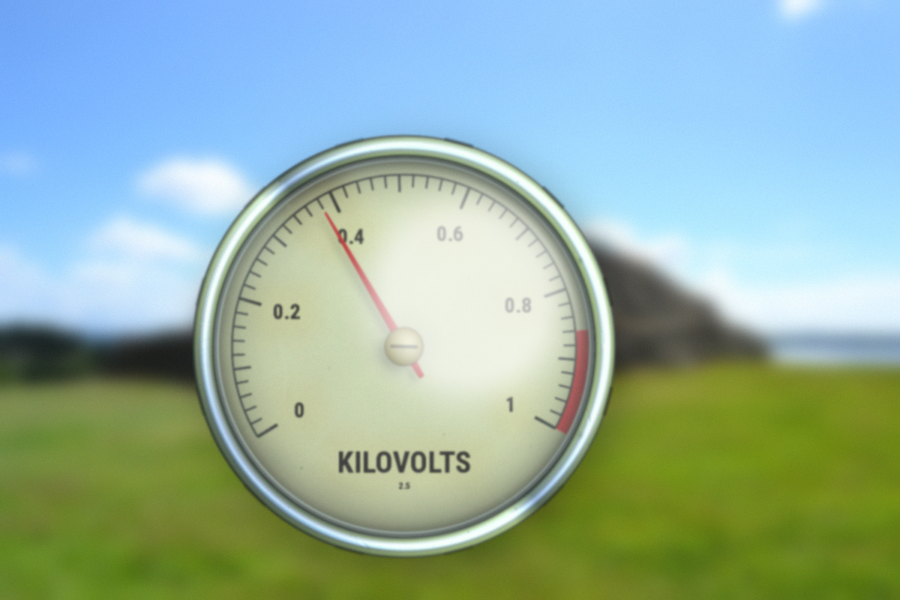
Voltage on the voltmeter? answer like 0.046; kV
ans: 0.38; kV
